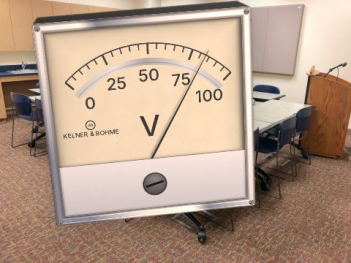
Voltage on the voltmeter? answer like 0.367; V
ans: 82.5; V
